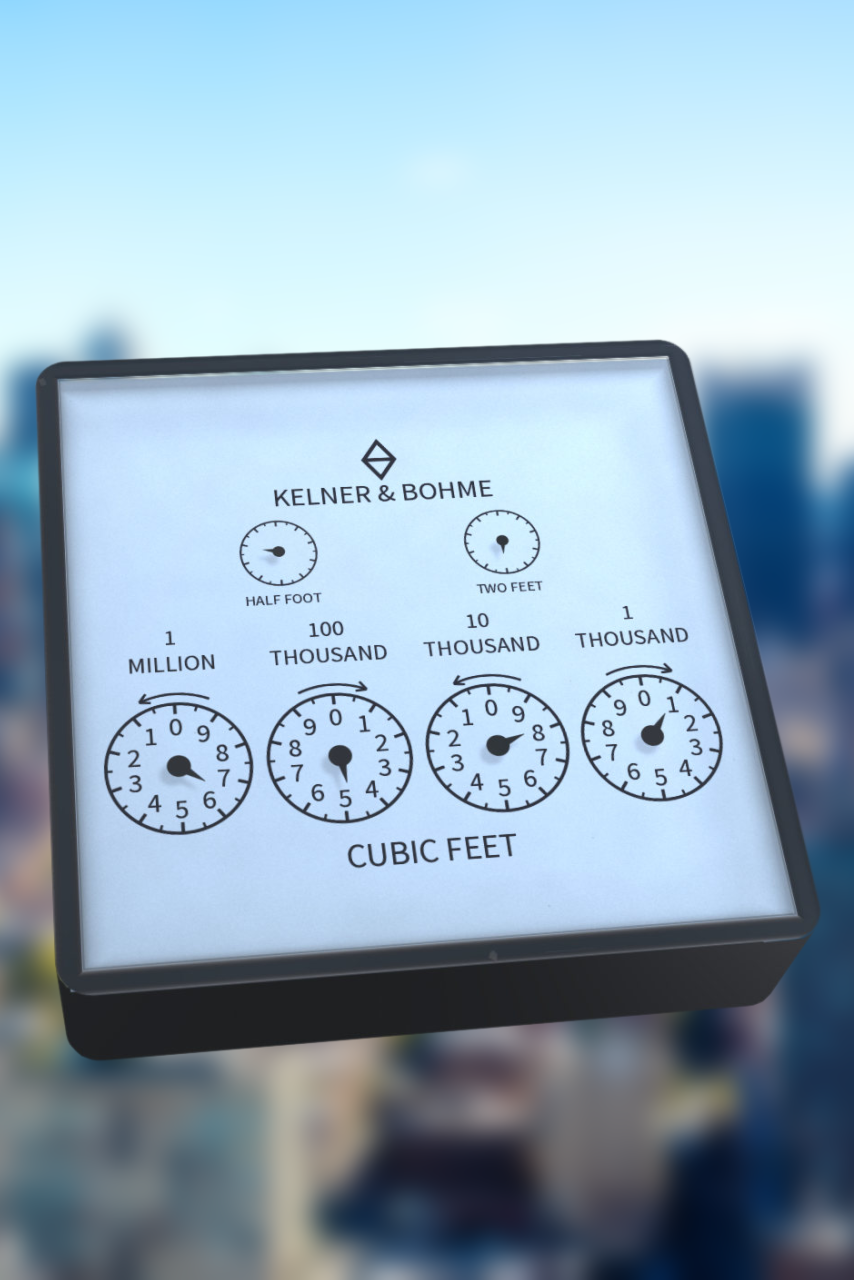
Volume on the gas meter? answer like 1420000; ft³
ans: 648100; ft³
